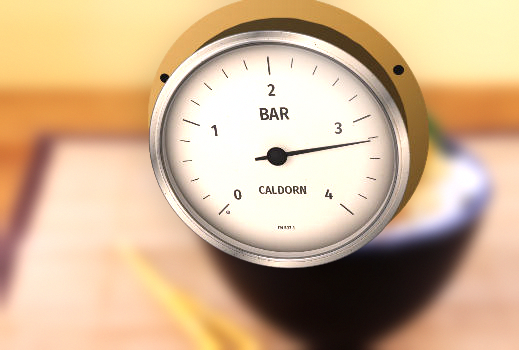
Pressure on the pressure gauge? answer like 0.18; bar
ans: 3.2; bar
